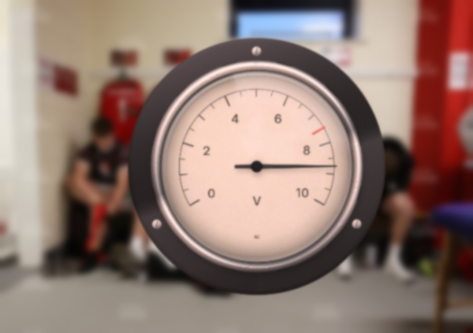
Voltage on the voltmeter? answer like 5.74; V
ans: 8.75; V
